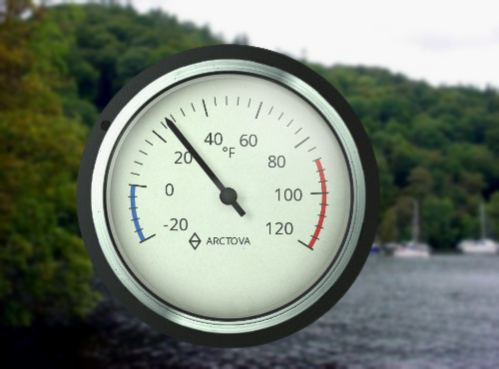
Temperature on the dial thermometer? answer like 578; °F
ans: 26; °F
